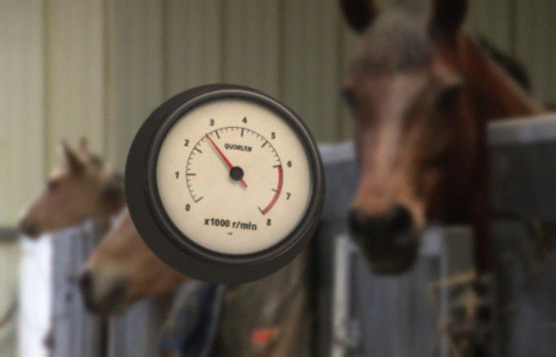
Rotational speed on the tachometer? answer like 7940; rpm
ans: 2600; rpm
